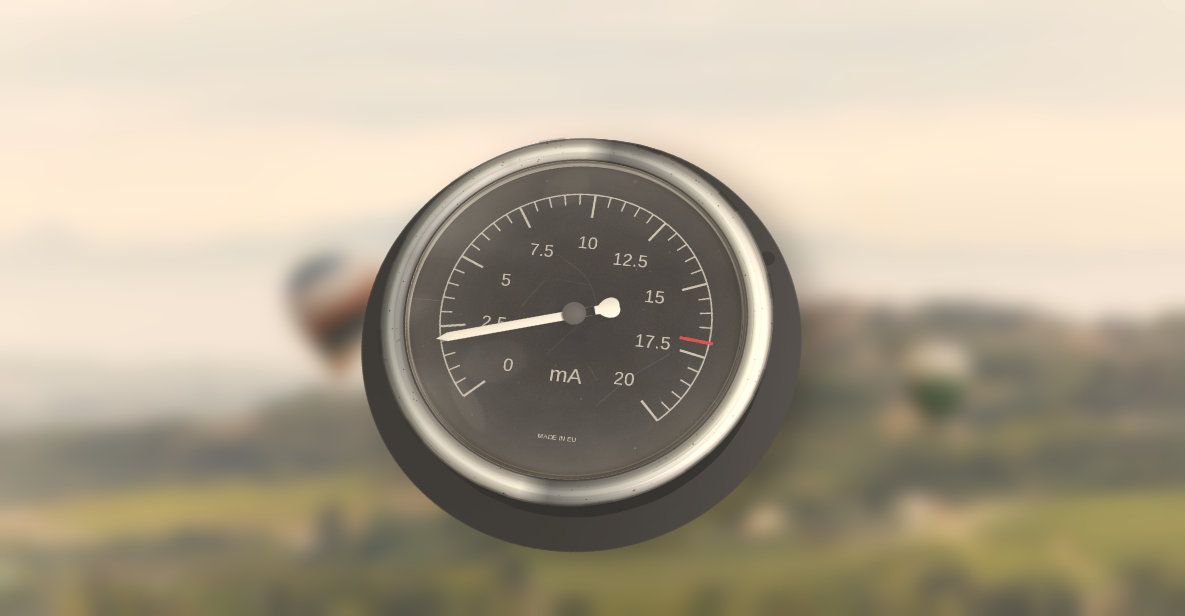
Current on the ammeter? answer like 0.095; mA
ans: 2; mA
